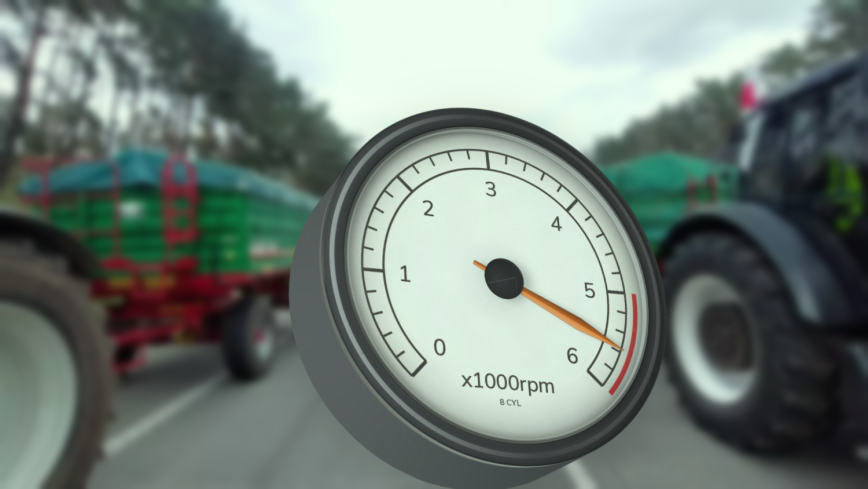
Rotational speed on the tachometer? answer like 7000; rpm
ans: 5600; rpm
